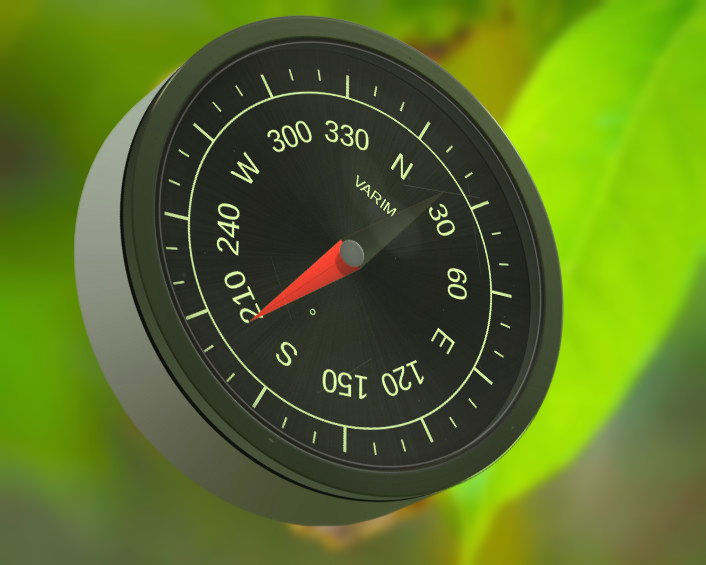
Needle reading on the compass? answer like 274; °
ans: 200; °
